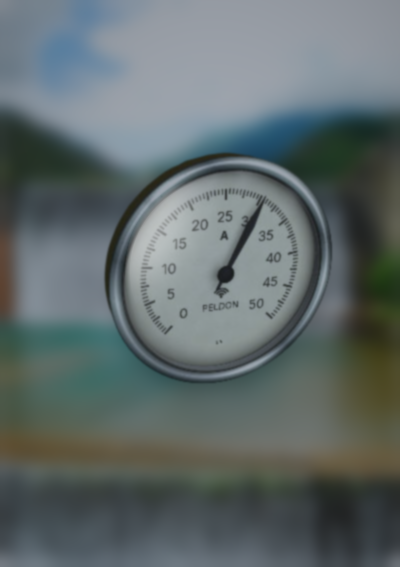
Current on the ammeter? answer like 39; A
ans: 30; A
